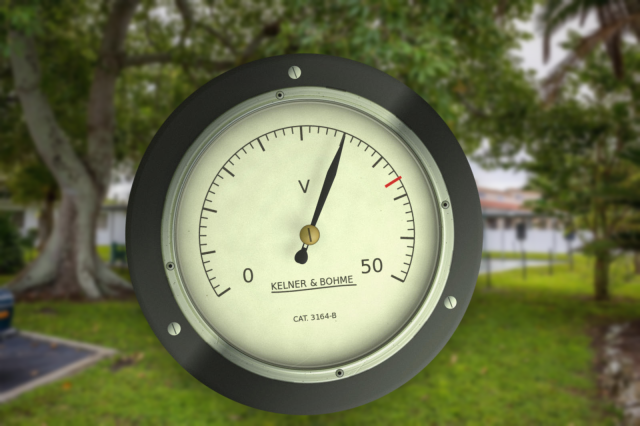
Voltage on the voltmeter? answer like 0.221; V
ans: 30; V
